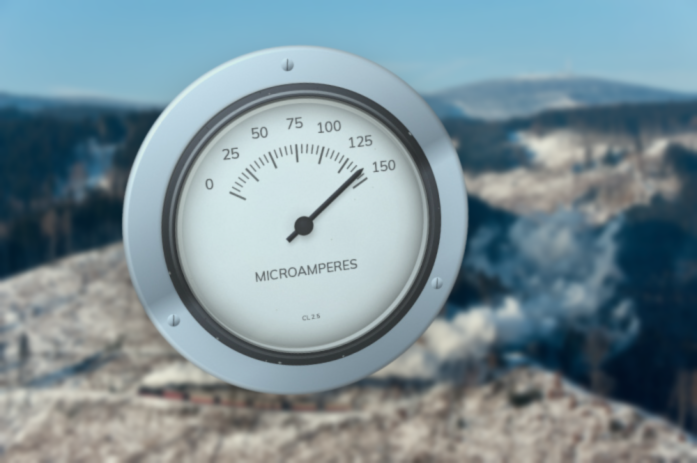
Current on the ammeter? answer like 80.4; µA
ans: 140; µA
